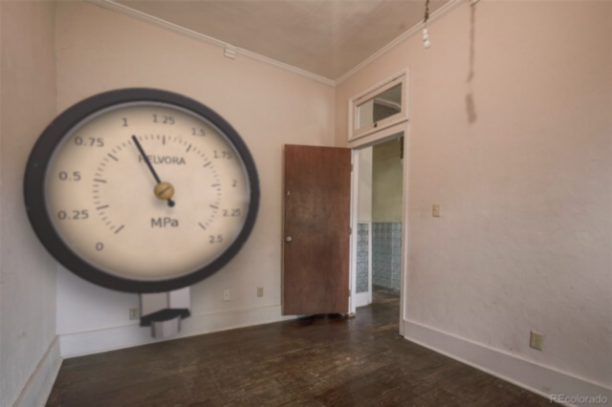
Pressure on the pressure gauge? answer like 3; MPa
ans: 1; MPa
